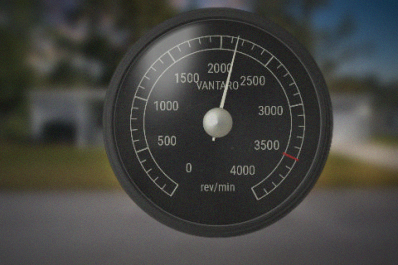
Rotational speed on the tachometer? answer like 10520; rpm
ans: 2150; rpm
